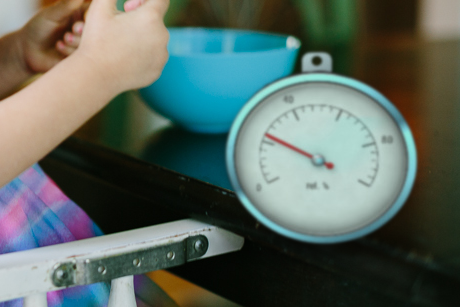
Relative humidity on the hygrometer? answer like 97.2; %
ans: 24; %
